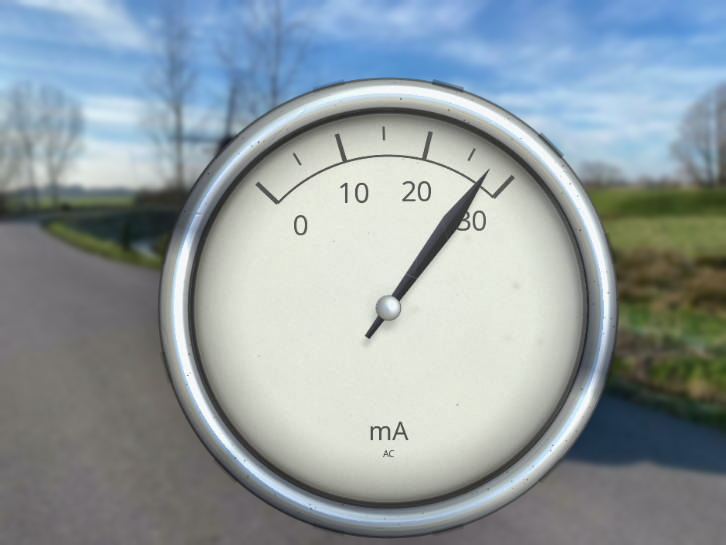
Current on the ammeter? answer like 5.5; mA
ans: 27.5; mA
